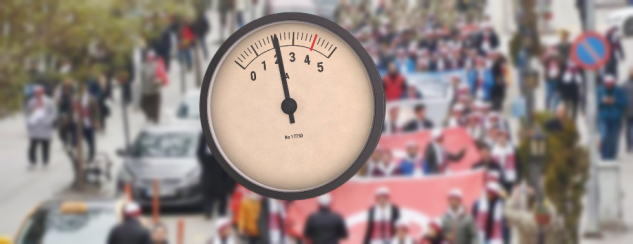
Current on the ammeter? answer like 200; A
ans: 2.2; A
